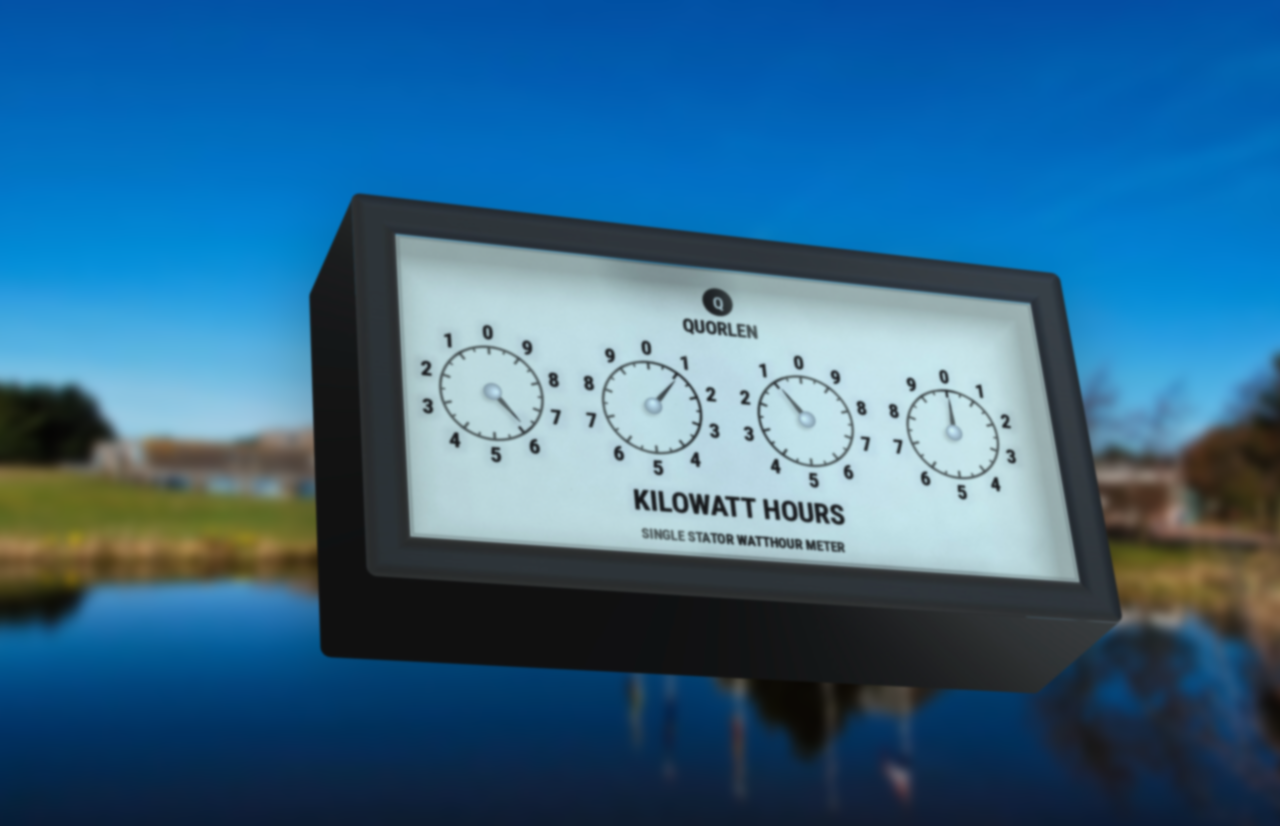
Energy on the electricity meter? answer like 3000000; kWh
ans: 6110; kWh
